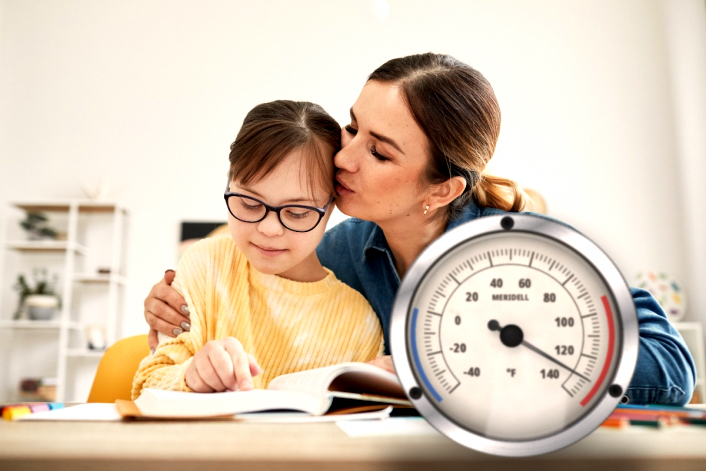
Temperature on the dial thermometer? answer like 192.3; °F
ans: 130; °F
